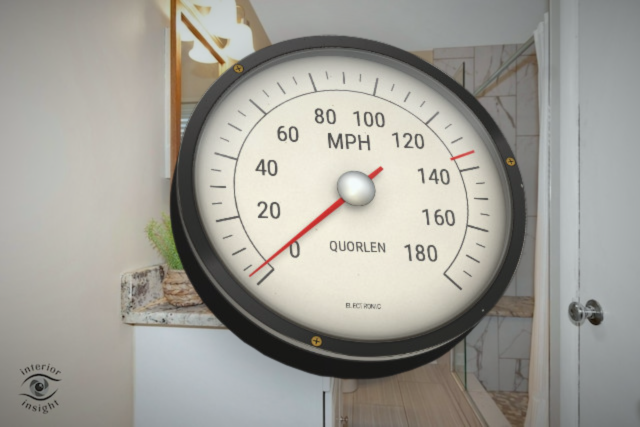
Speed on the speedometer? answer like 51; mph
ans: 2.5; mph
